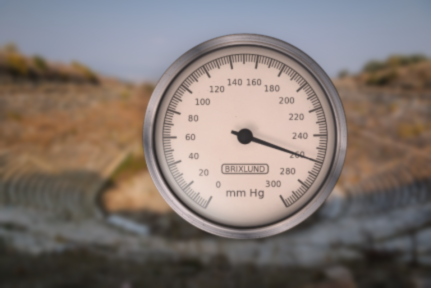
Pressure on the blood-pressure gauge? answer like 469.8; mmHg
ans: 260; mmHg
